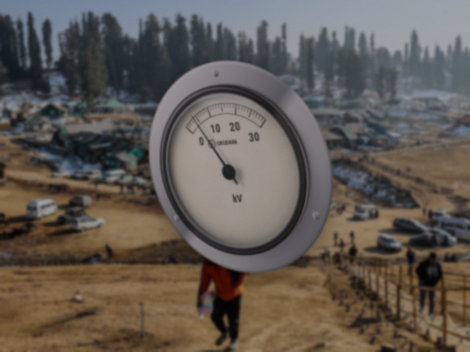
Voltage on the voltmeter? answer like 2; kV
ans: 5; kV
